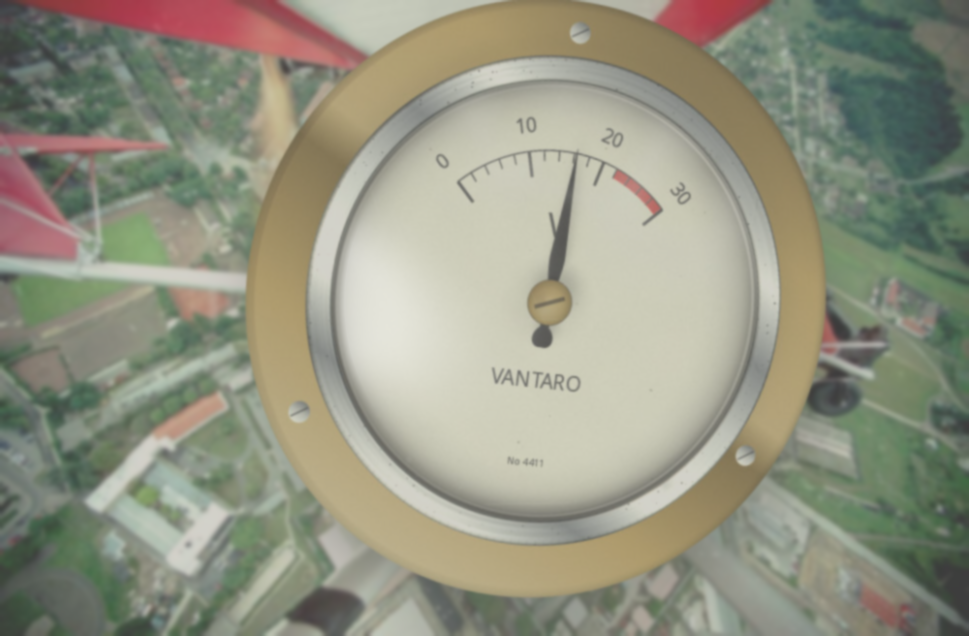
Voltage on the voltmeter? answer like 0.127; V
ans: 16; V
